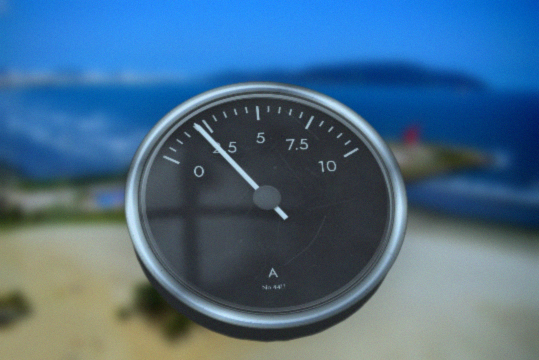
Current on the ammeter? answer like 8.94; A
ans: 2; A
